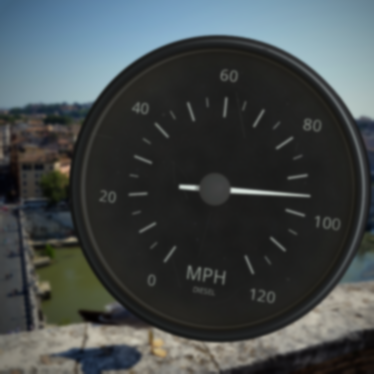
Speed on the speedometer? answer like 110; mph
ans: 95; mph
